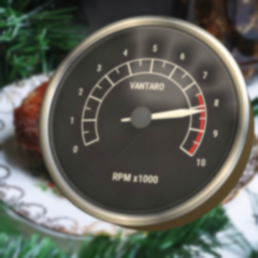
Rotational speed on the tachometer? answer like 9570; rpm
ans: 8250; rpm
